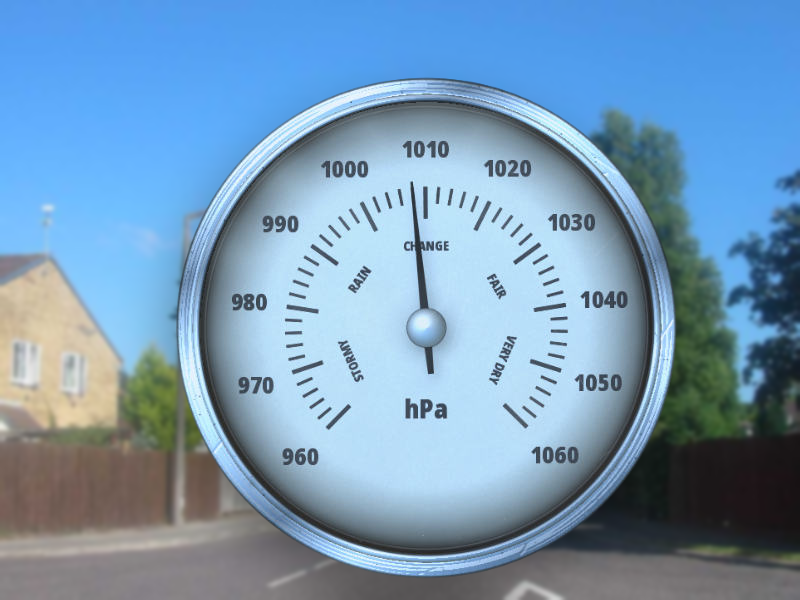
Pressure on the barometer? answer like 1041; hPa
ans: 1008; hPa
